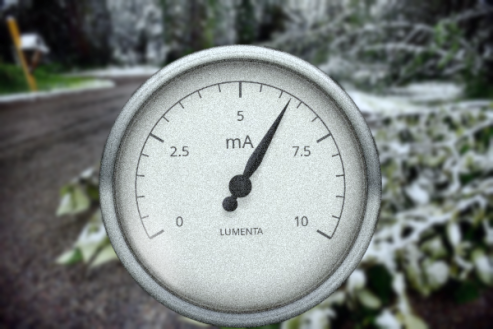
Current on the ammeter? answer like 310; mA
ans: 6.25; mA
